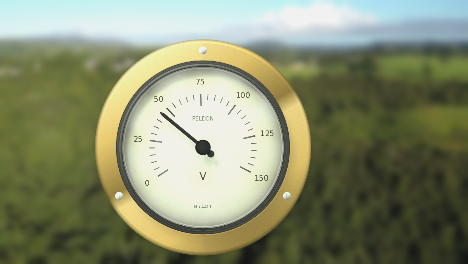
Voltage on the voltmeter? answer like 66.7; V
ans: 45; V
